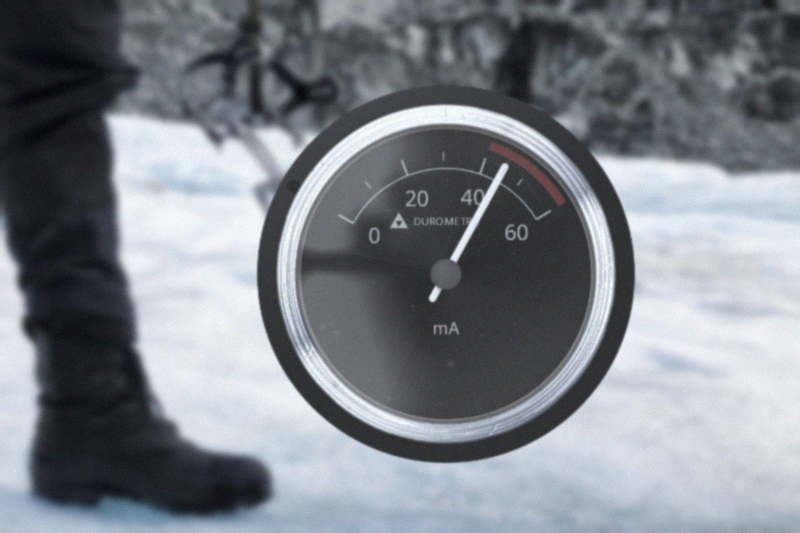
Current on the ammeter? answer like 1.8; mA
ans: 45; mA
